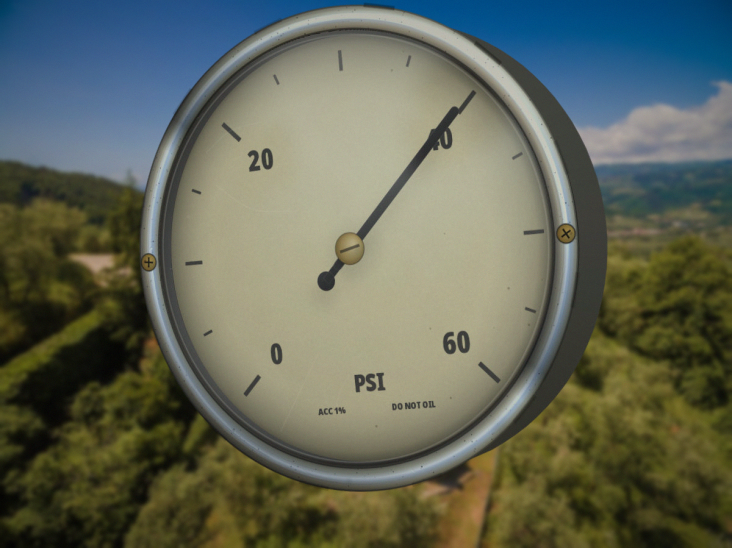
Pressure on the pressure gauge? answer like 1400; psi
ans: 40; psi
